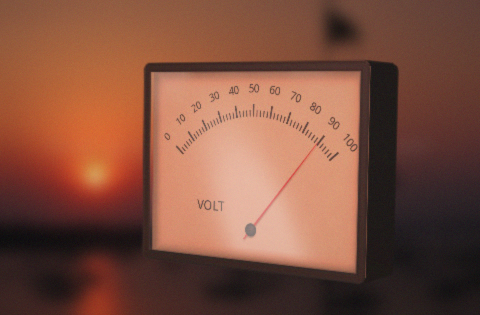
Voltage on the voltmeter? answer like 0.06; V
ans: 90; V
